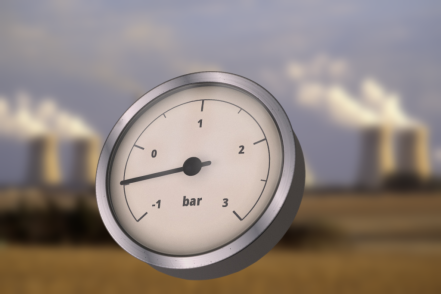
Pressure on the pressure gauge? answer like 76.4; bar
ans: -0.5; bar
